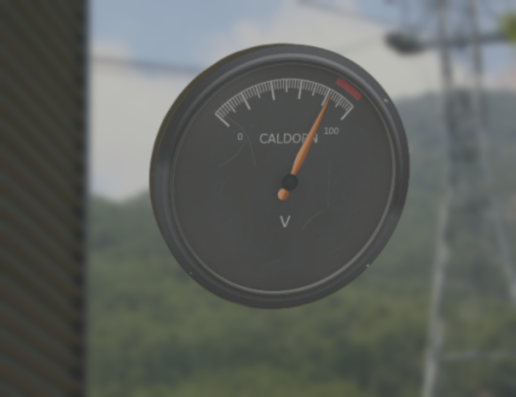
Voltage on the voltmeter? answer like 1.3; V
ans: 80; V
